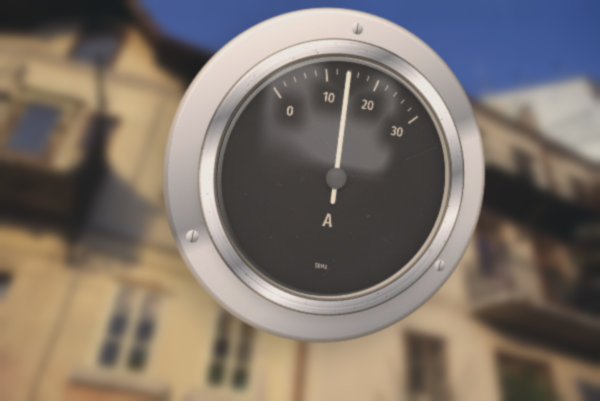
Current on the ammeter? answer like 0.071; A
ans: 14; A
